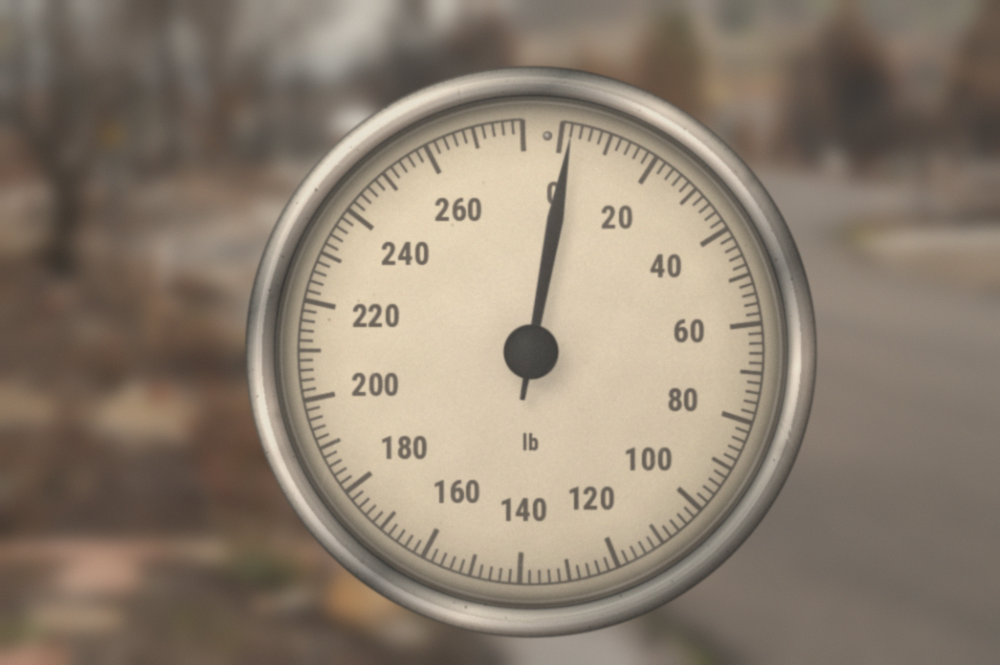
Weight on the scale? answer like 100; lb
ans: 2; lb
